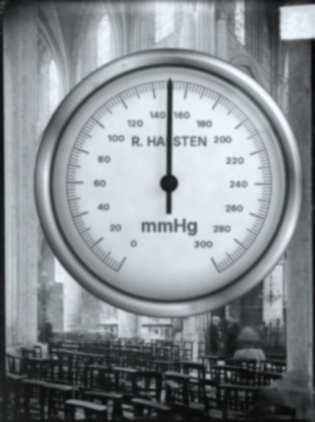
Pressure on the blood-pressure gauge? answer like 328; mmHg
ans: 150; mmHg
